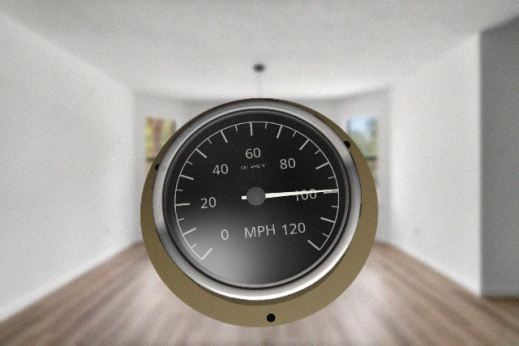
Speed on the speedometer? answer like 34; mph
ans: 100; mph
